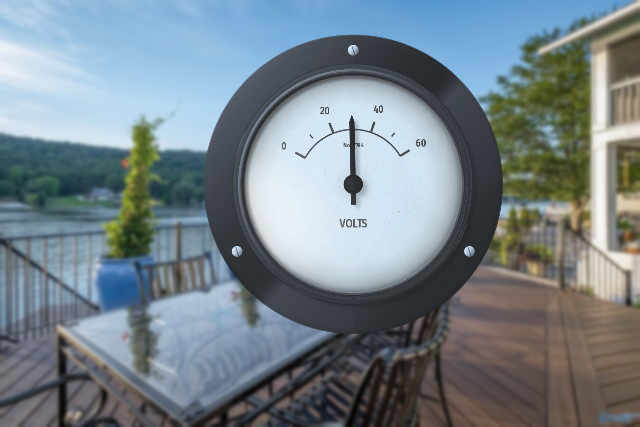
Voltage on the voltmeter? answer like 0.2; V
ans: 30; V
